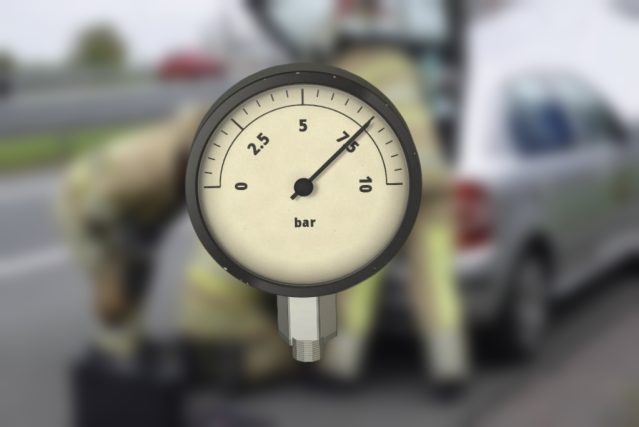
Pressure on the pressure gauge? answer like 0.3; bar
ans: 7.5; bar
